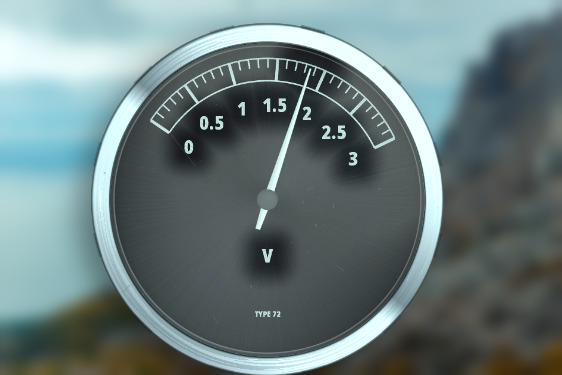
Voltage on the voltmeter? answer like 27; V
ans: 1.85; V
